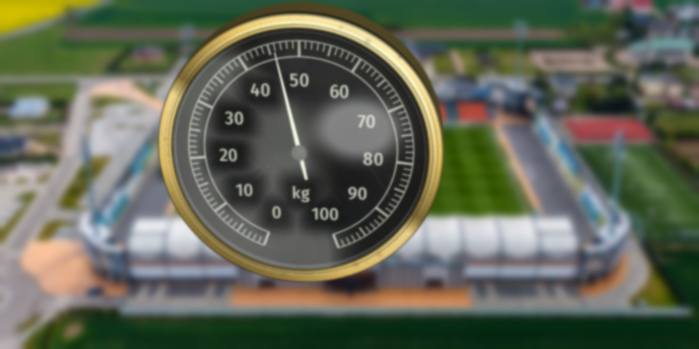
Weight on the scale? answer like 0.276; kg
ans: 46; kg
